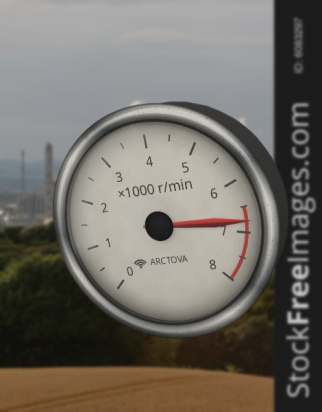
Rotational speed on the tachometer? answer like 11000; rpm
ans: 6750; rpm
